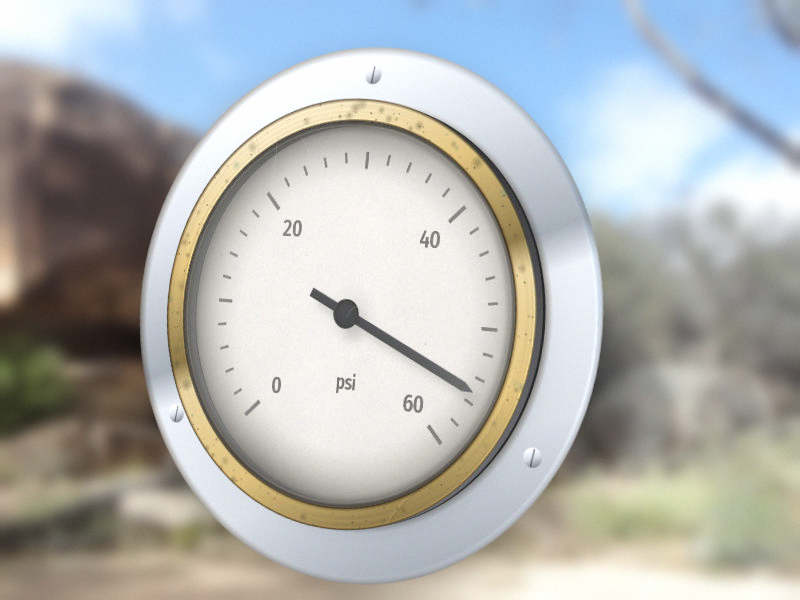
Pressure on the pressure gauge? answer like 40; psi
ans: 55; psi
